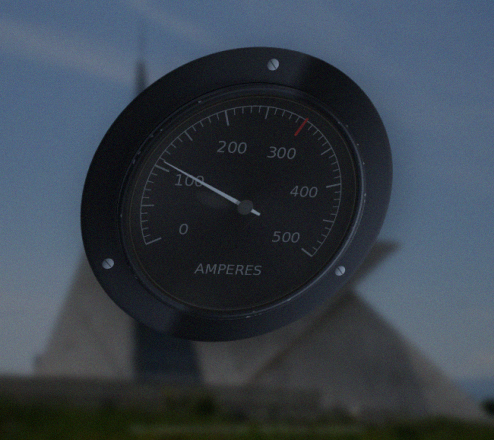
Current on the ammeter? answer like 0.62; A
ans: 110; A
